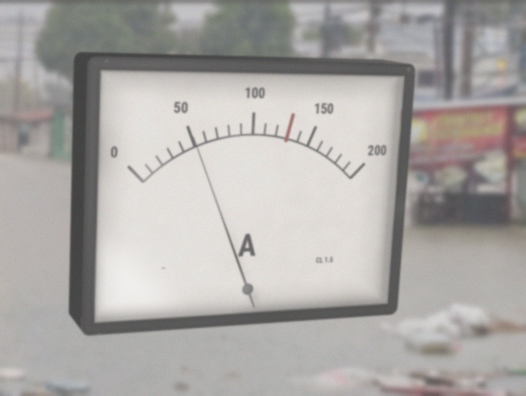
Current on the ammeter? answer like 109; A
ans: 50; A
